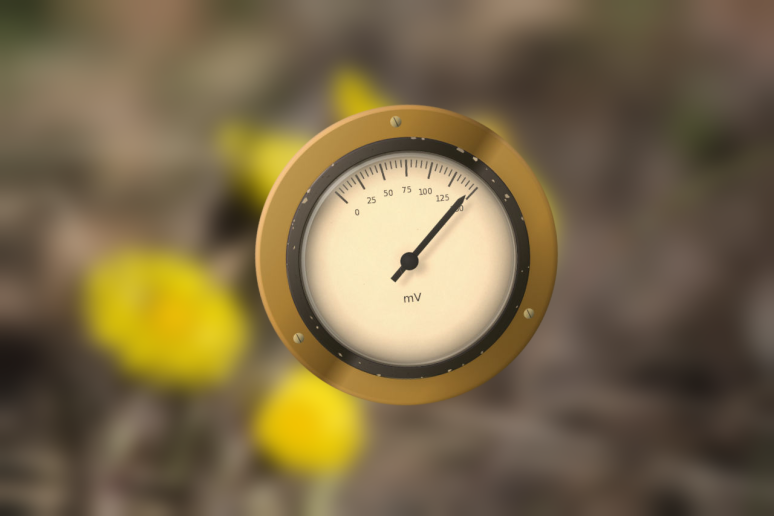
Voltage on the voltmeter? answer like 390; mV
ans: 145; mV
